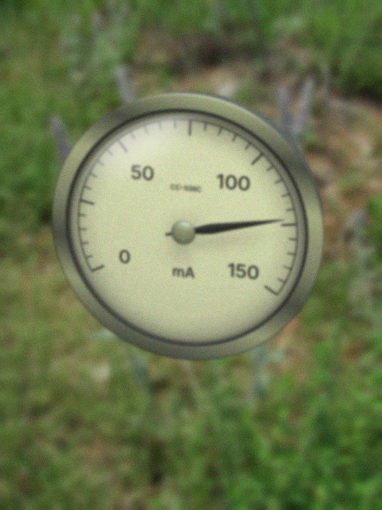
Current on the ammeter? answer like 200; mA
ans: 122.5; mA
